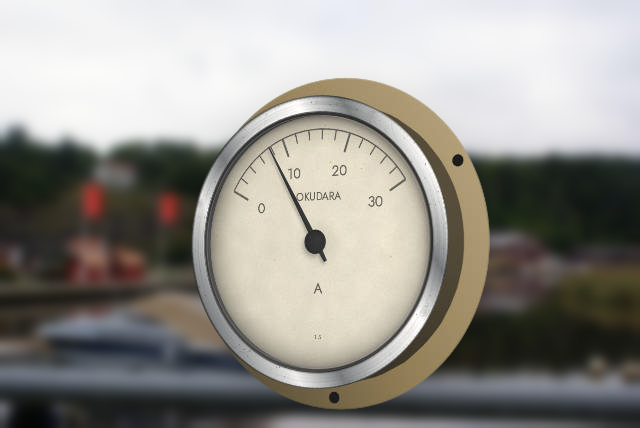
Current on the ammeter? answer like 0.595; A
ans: 8; A
